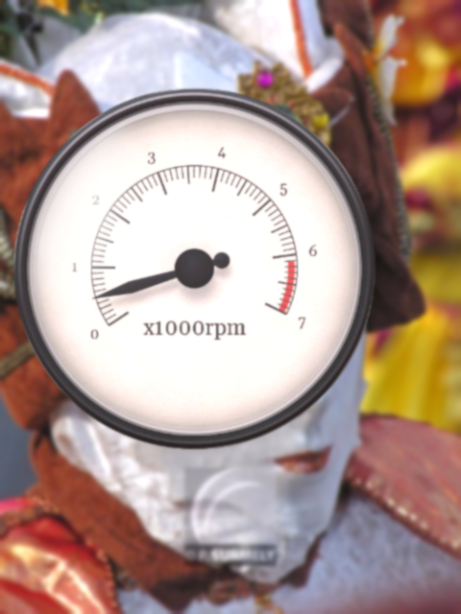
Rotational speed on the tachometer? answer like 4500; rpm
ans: 500; rpm
